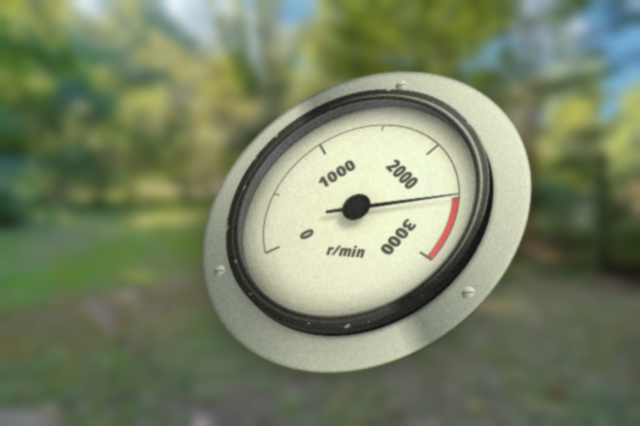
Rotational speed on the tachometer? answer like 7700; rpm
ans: 2500; rpm
